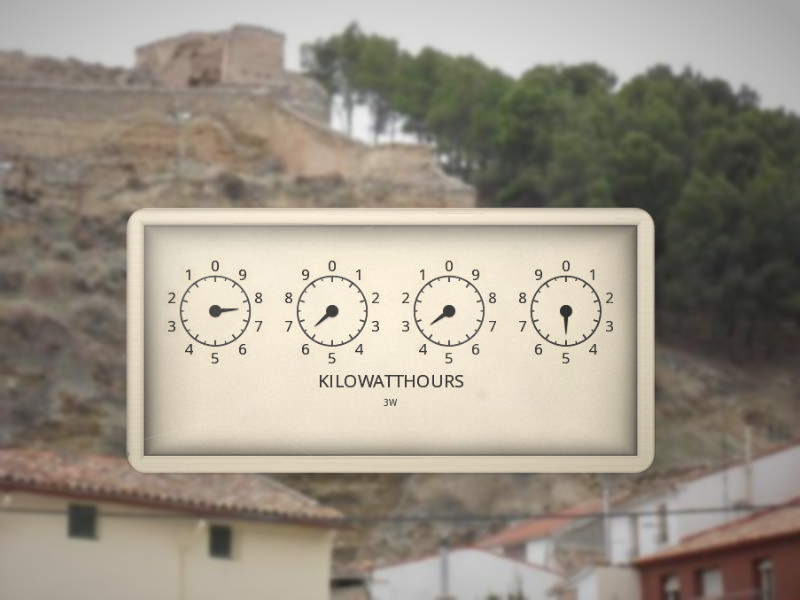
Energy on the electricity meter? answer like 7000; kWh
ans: 7635; kWh
